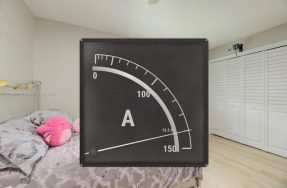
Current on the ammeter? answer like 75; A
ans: 140; A
